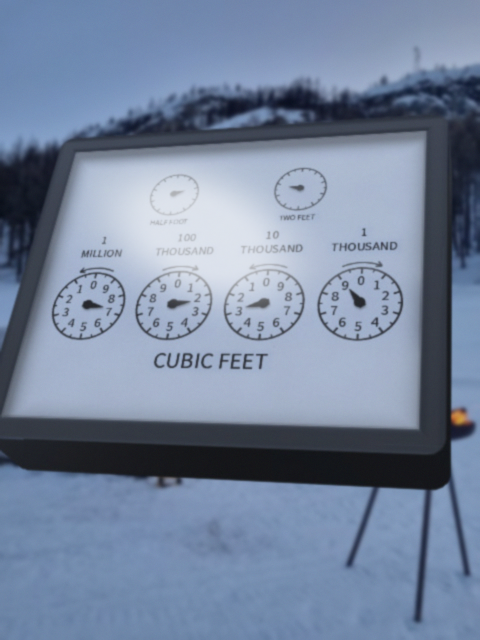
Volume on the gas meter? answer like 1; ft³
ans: 722900; ft³
